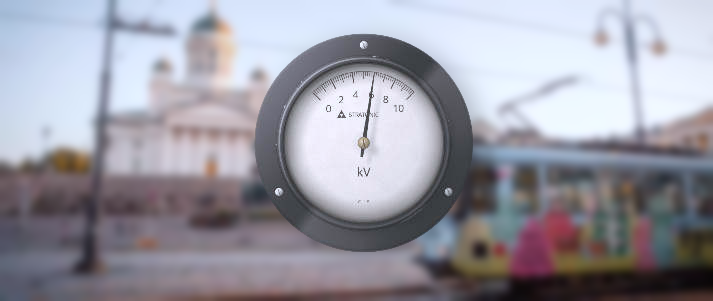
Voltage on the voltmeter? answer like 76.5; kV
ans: 6; kV
